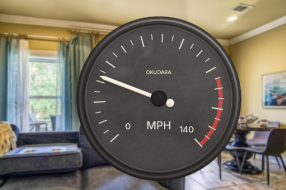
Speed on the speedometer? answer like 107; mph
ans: 32.5; mph
